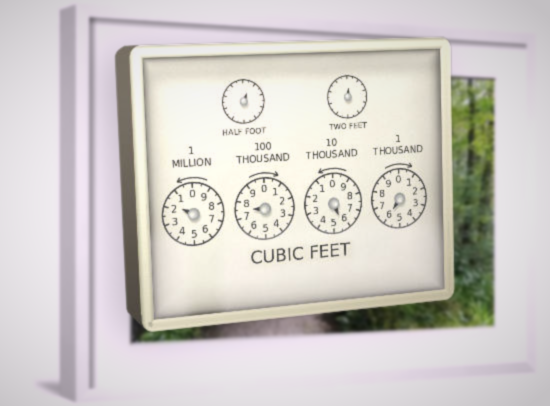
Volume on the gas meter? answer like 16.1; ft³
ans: 175600; ft³
